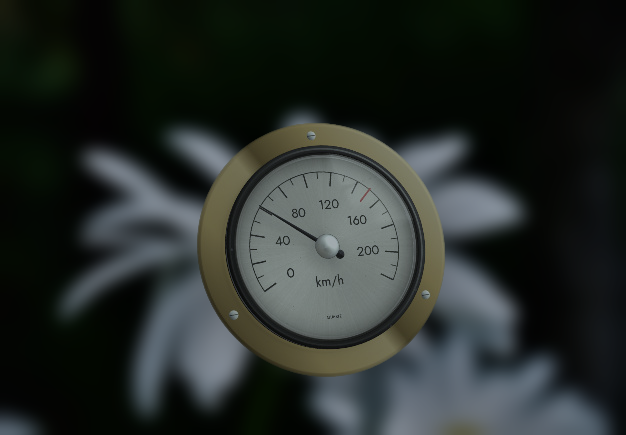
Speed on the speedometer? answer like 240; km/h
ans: 60; km/h
